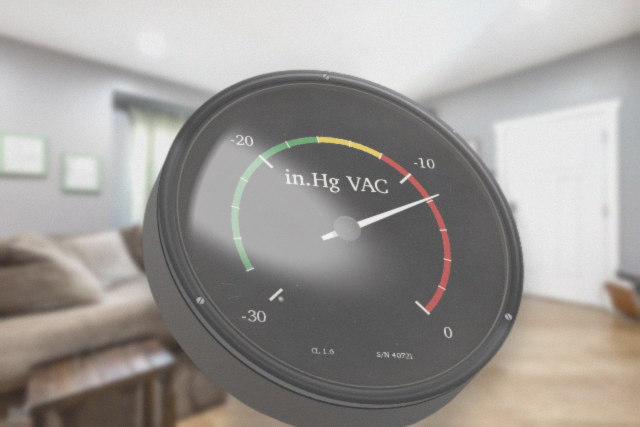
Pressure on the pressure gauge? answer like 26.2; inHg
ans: -8; inHg
